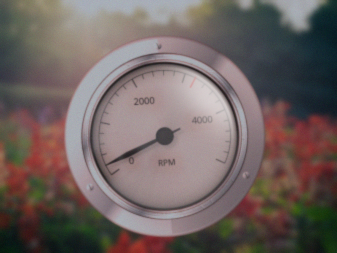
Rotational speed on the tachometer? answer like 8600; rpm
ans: 200; rpm
